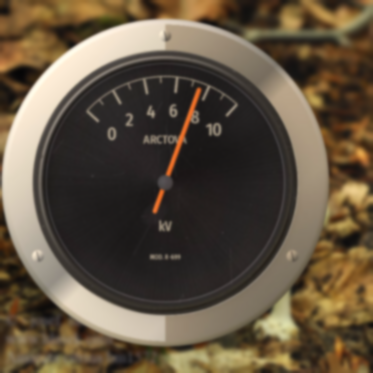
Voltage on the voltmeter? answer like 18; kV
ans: 7.5; kV
